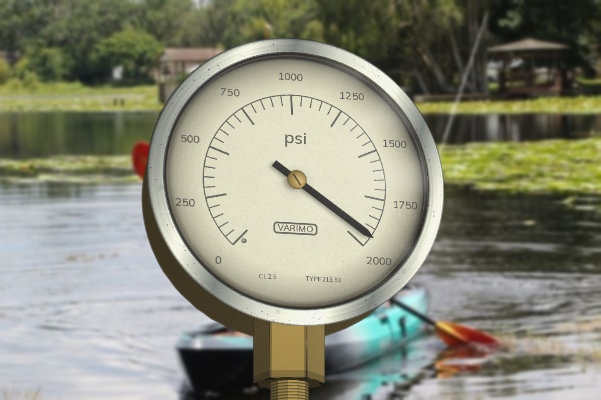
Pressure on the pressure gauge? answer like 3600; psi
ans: 1950; psi
